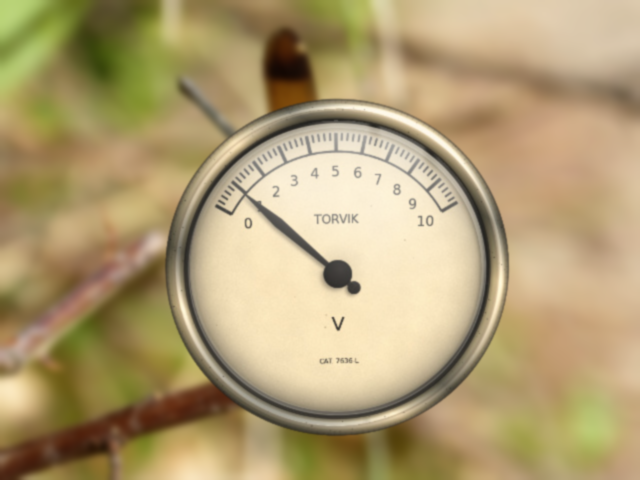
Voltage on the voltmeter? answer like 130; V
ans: 1; V
